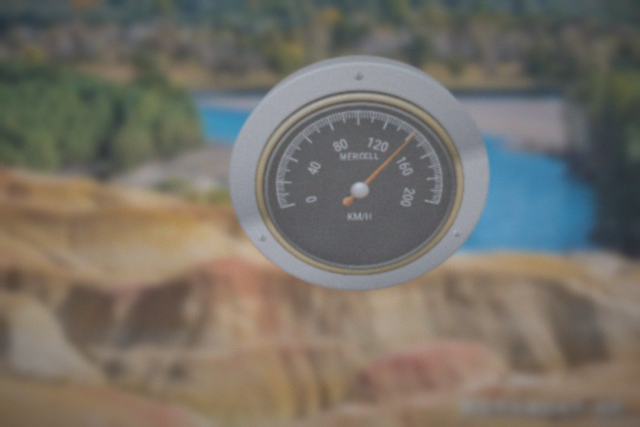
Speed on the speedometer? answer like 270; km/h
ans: 140; km/h
